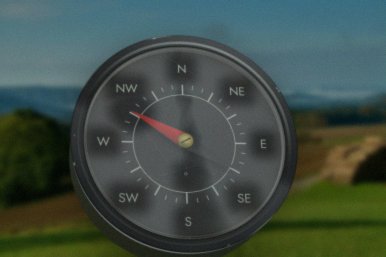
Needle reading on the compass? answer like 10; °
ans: 300; °
